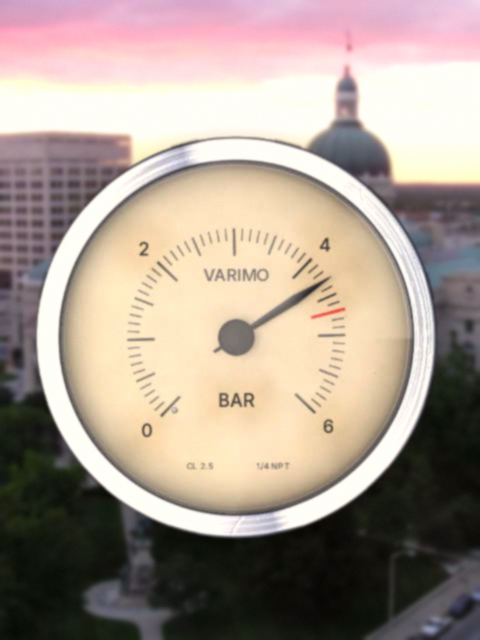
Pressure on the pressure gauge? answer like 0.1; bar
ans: 4.3; bar
